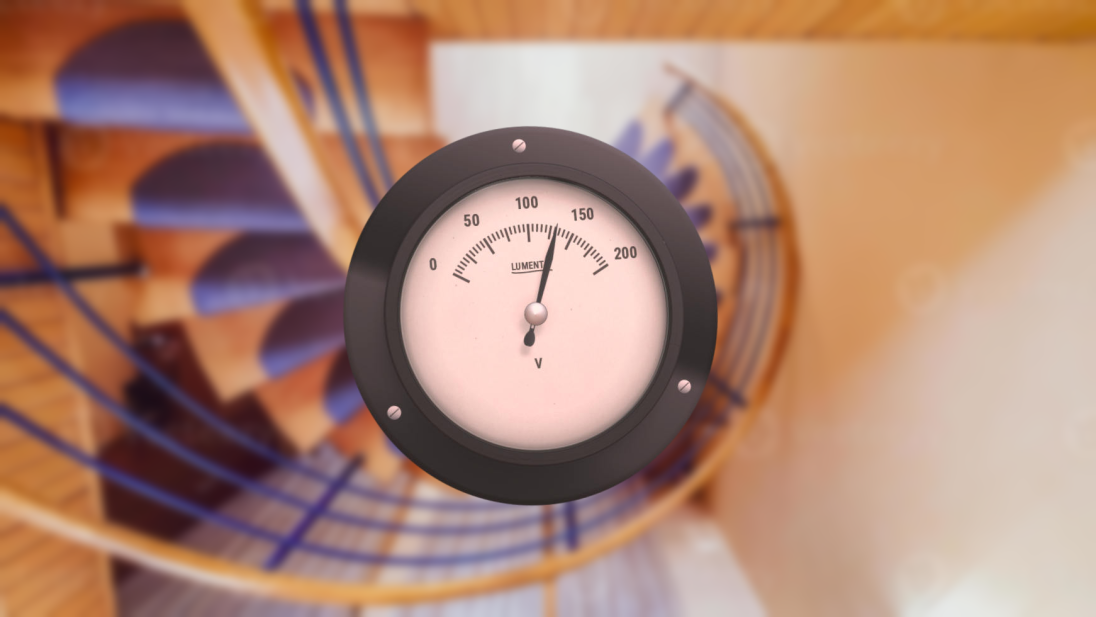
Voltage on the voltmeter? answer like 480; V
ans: 130; V
